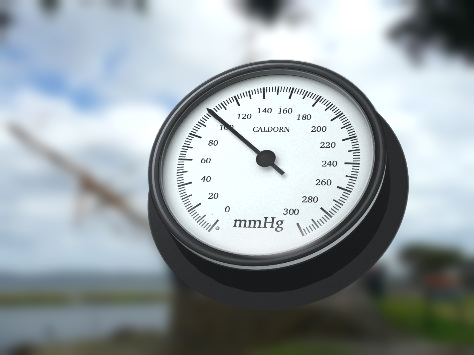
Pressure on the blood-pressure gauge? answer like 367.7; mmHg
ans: 100; mmHg
